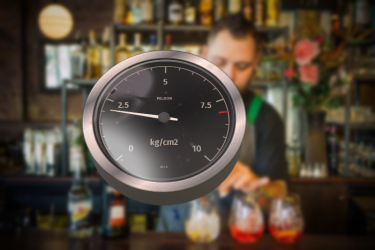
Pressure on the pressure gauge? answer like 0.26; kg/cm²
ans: 2; kg/cm²
